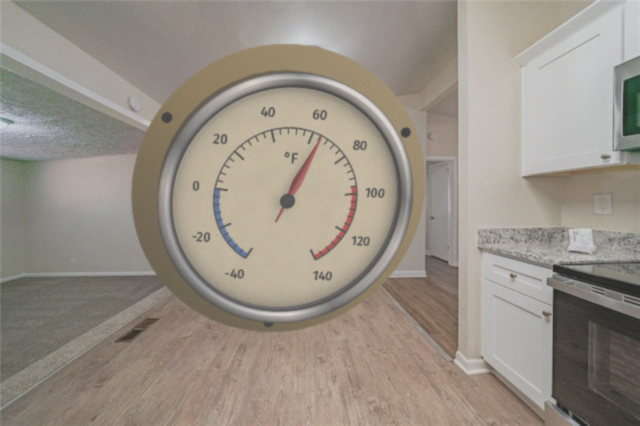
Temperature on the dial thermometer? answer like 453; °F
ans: 64; °F
